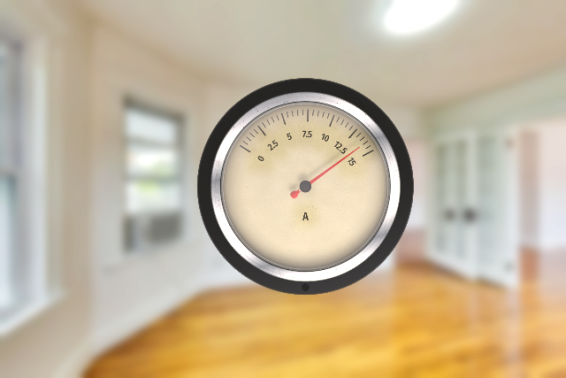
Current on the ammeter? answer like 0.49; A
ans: 14; A
